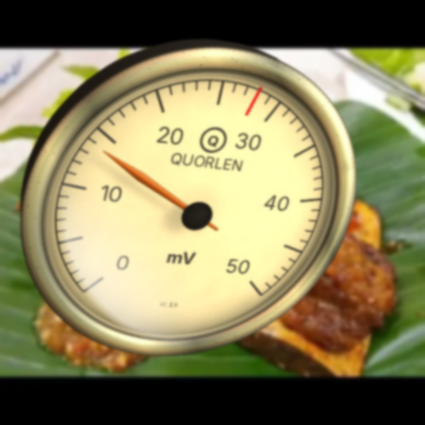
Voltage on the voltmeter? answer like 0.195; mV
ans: 14; mV
